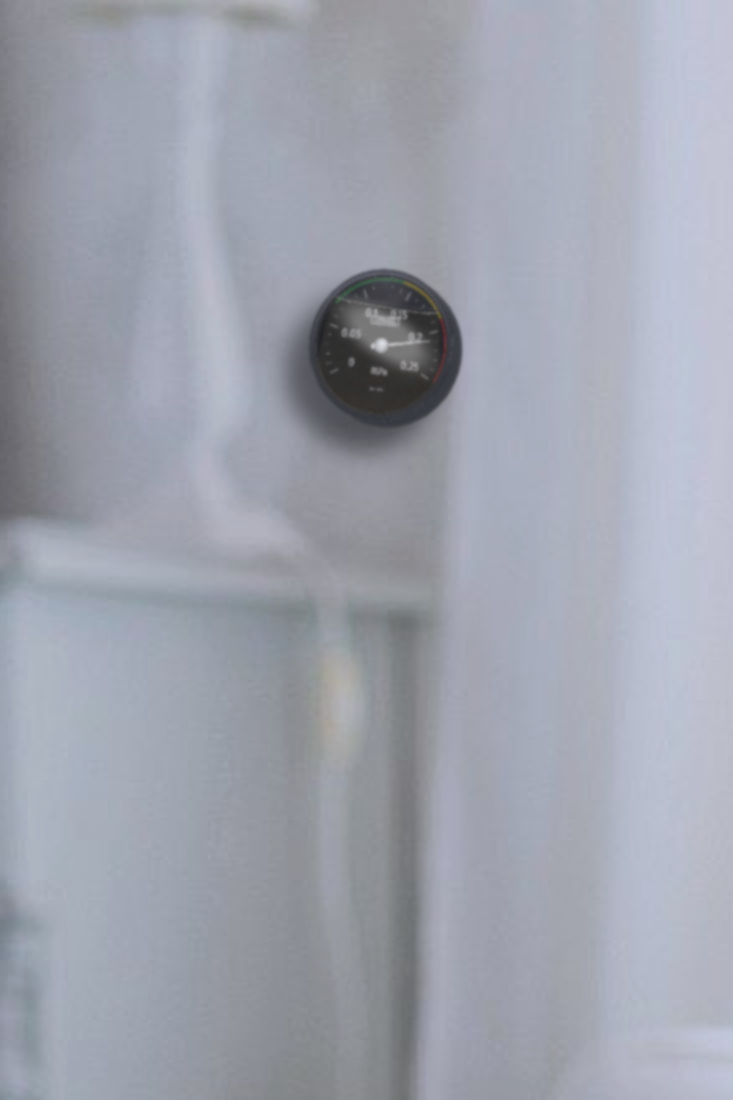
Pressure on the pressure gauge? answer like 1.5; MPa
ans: 0.21; MPa
